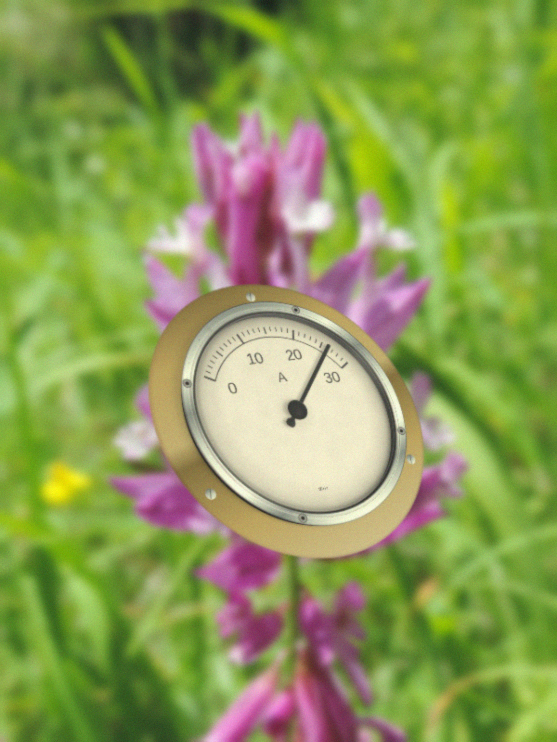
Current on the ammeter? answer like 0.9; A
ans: 26; A
